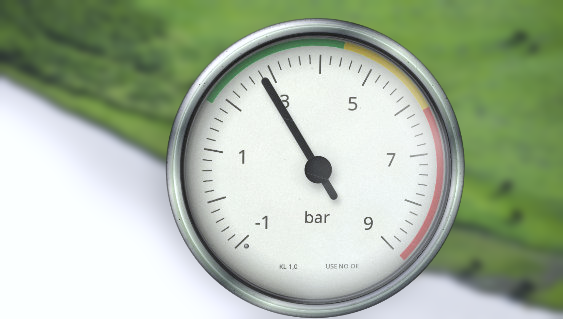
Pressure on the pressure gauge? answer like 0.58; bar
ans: 2.8; bar
